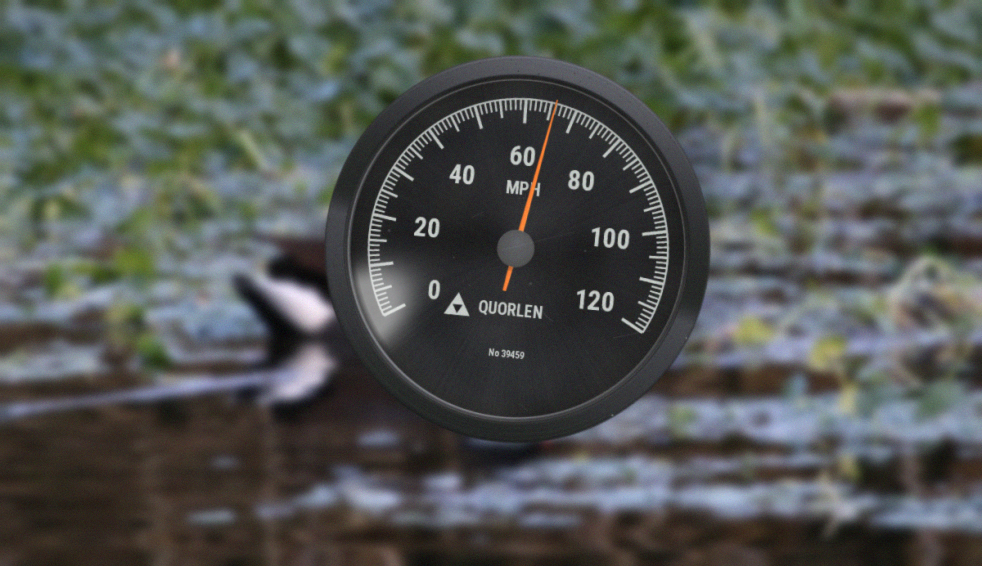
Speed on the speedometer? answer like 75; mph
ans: 66; mph
